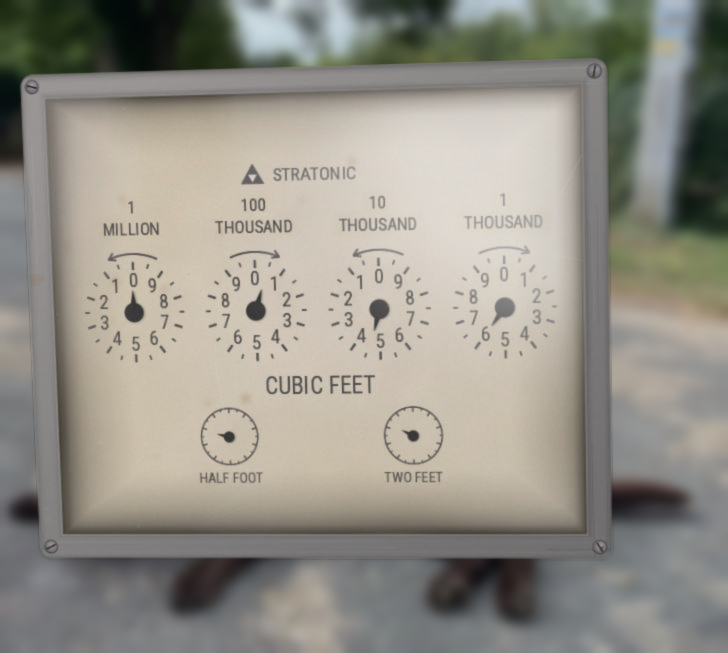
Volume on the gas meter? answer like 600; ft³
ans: 4600; ft³
